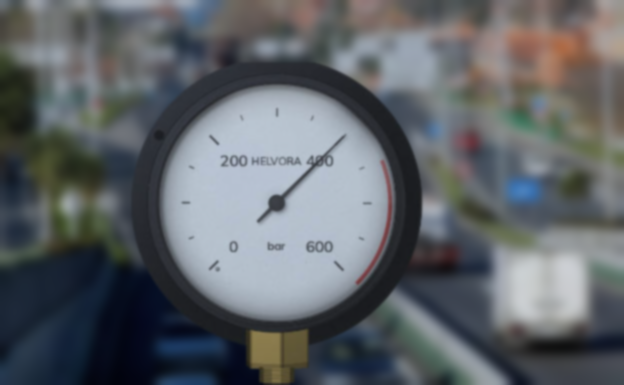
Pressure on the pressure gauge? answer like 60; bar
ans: 400; bar
